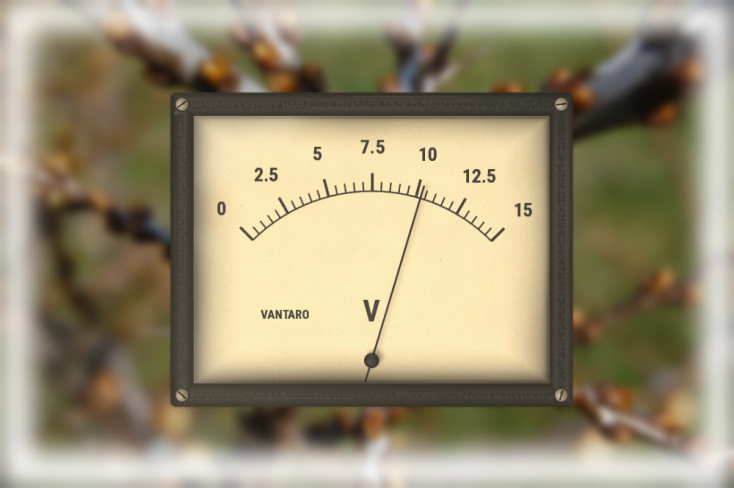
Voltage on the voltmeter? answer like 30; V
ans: 10.25; V
